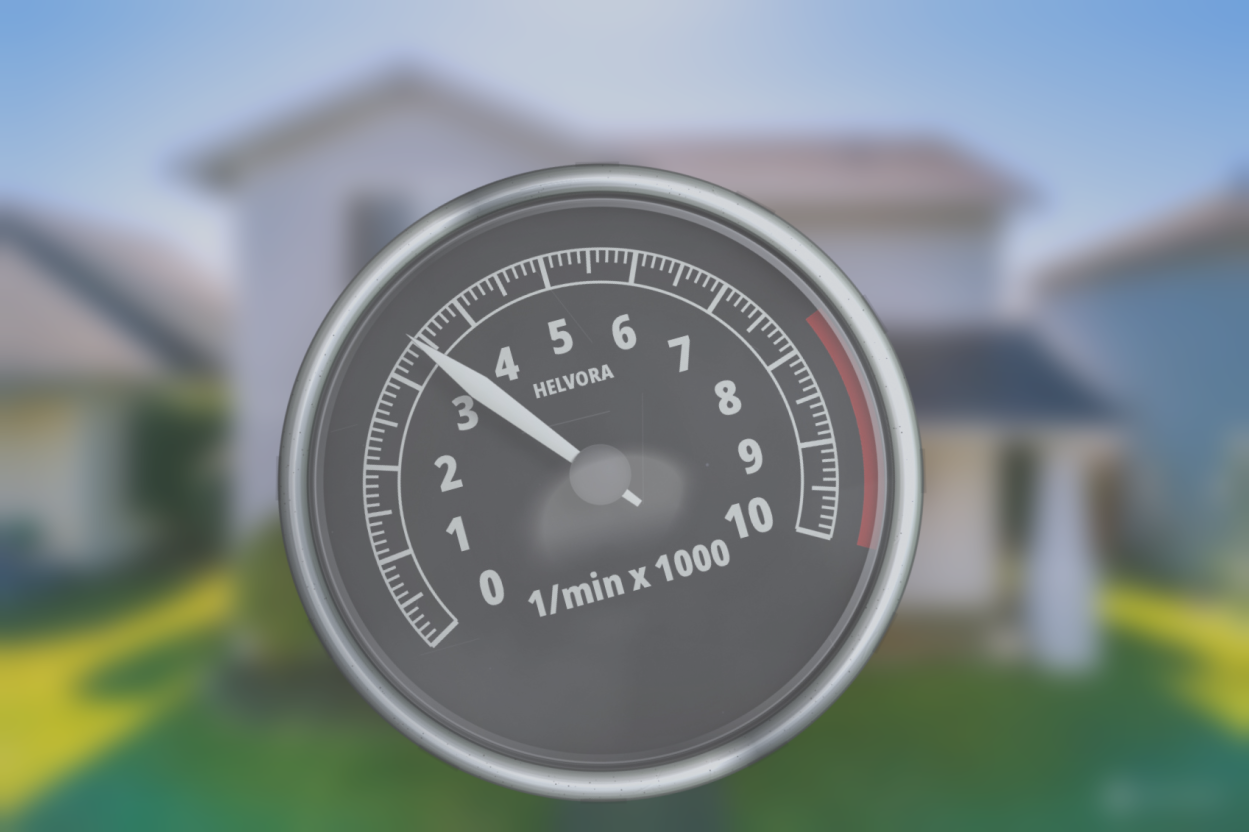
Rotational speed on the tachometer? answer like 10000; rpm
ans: 3400; rpm
